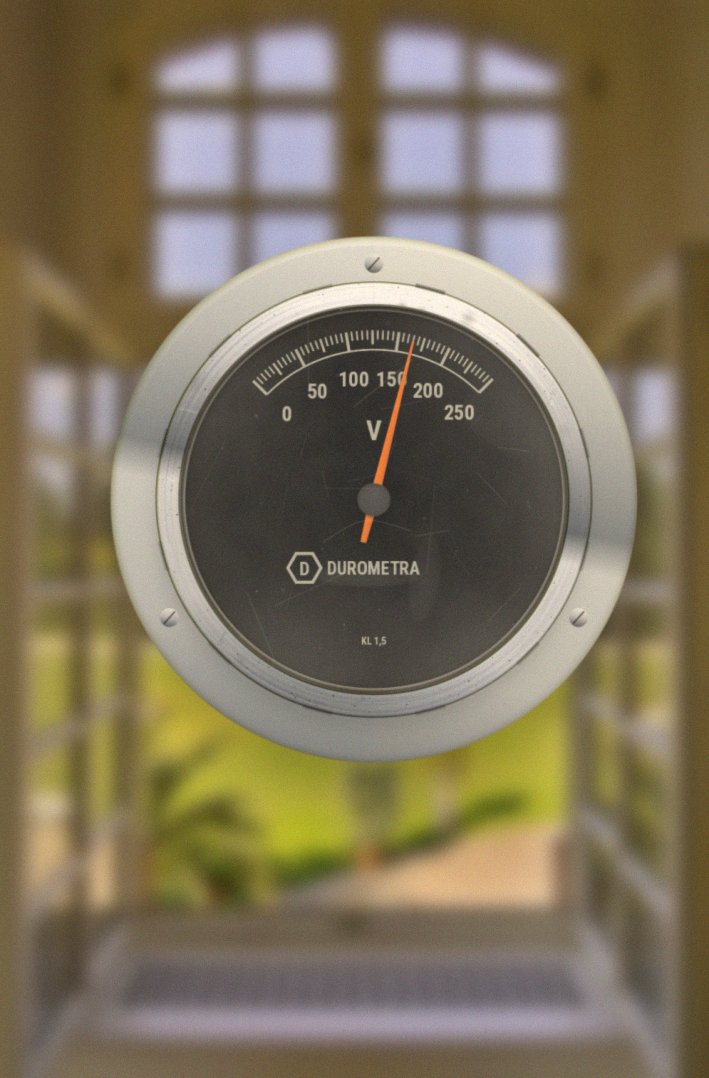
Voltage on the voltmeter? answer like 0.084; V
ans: 165; V
